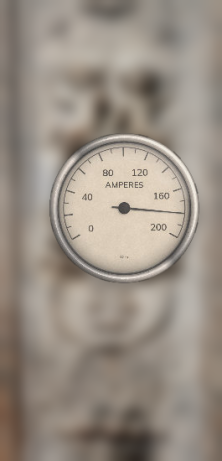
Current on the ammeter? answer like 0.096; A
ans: 180; A
